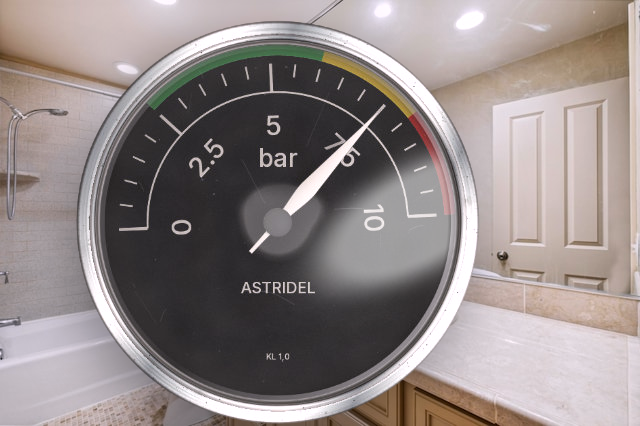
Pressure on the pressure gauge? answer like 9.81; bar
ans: 7.5; bar
